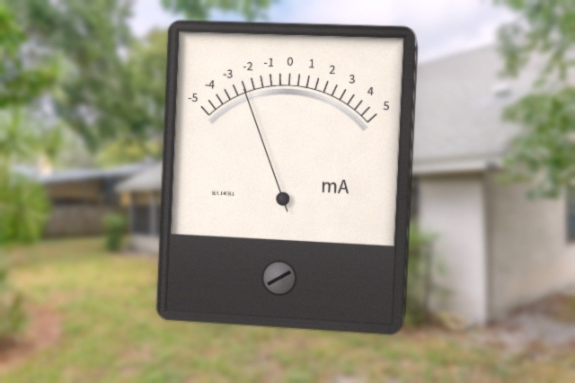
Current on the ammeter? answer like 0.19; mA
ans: -2.5; mA
